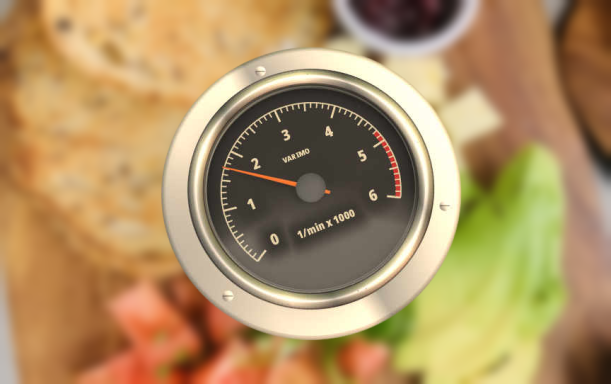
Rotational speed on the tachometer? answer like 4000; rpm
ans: 1700; rpm
